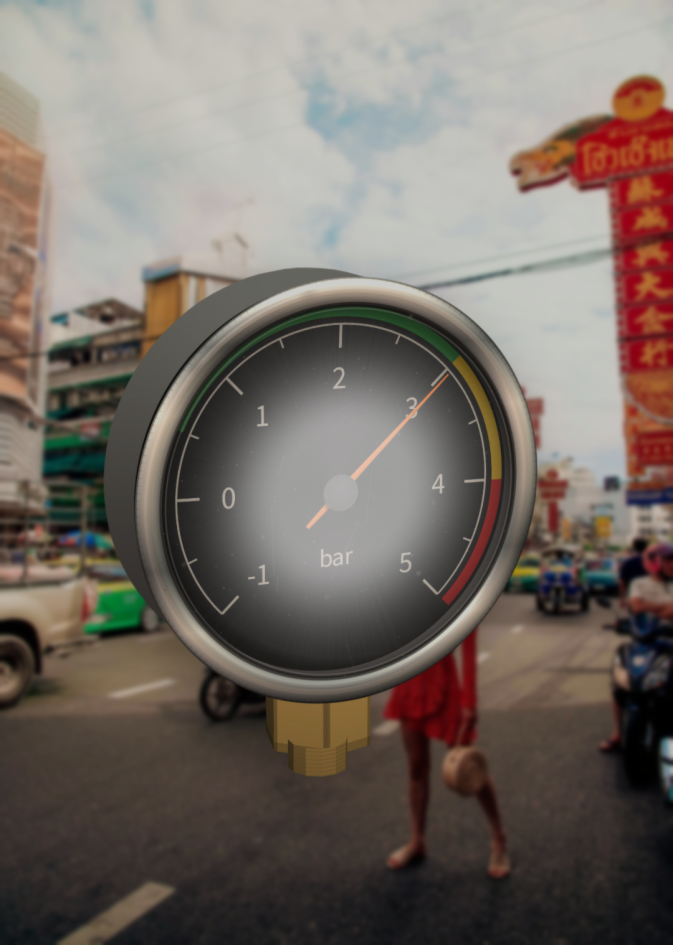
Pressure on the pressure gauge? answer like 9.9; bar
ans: 3; bar
